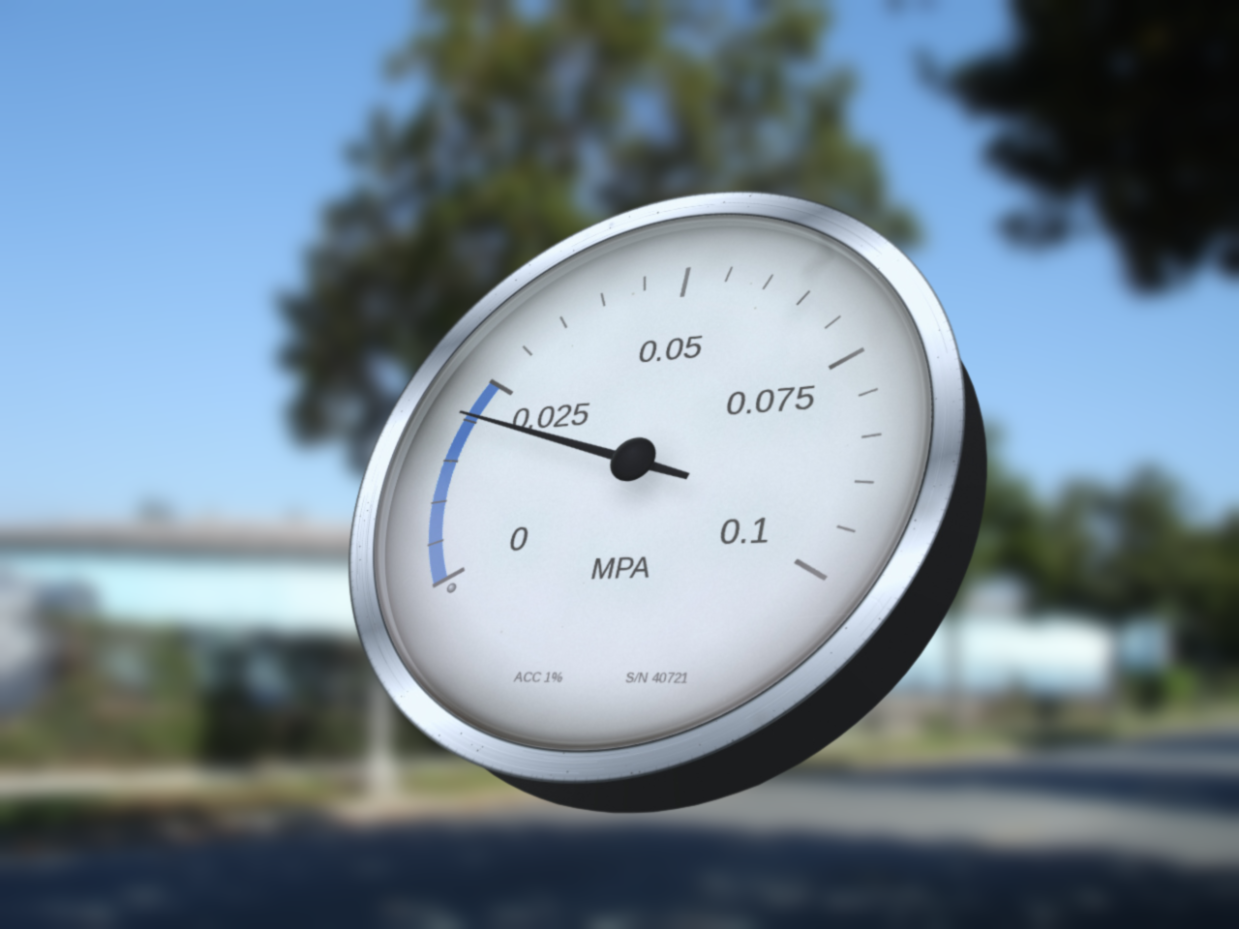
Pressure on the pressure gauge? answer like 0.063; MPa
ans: 0.02; MPa
